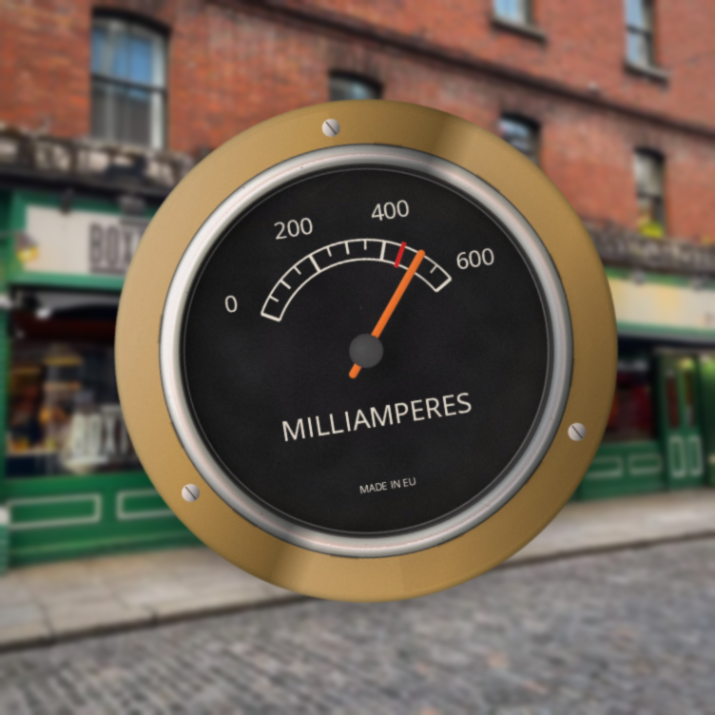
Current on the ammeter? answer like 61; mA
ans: 500; mA
